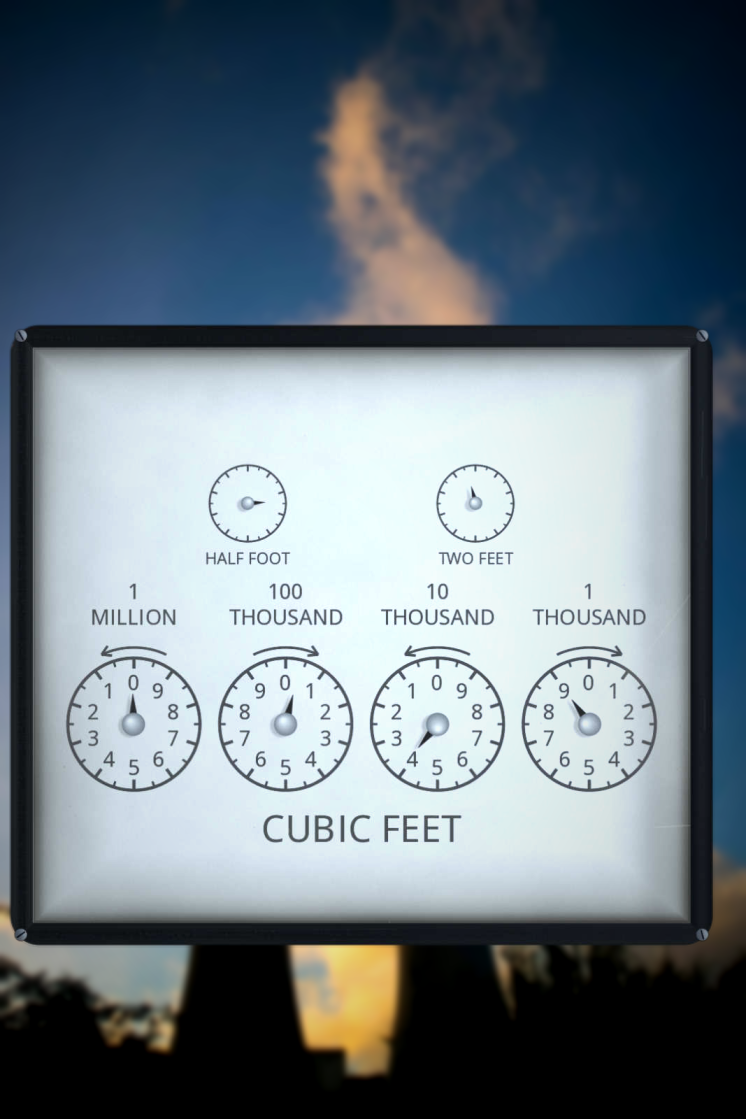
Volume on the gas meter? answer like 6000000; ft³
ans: 3900; ft³
